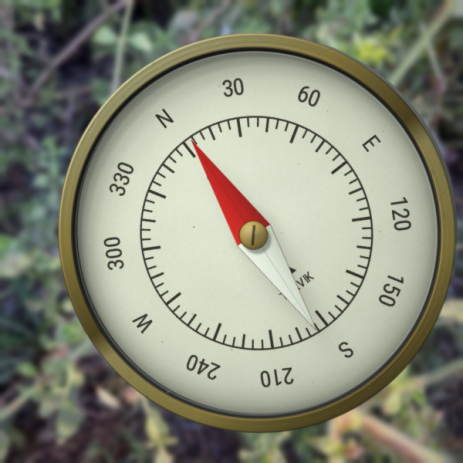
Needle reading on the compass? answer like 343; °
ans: 5; °
